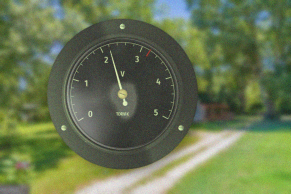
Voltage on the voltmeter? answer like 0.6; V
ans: 2.2; V
